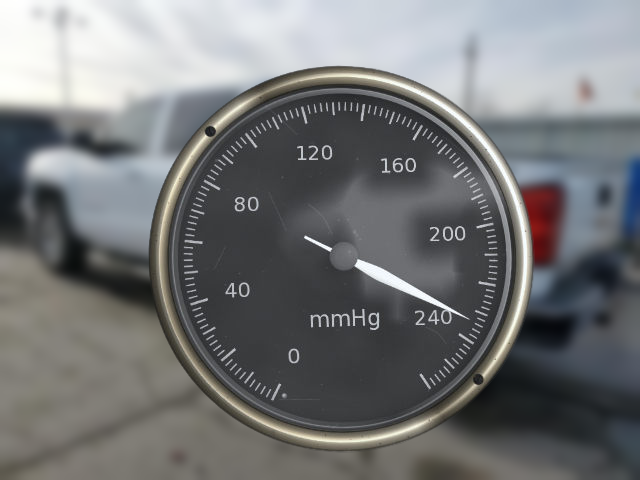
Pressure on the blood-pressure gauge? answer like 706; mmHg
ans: 234; mmHg
